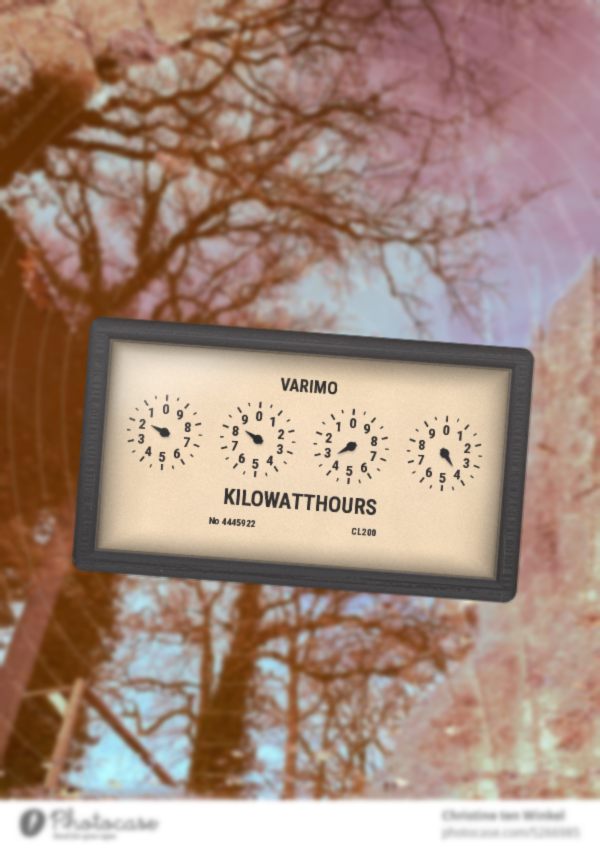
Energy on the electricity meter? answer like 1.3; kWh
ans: 1834; kWh
